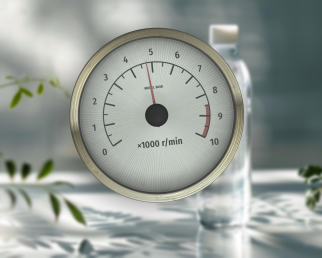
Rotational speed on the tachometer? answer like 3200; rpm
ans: 4750; rpm
